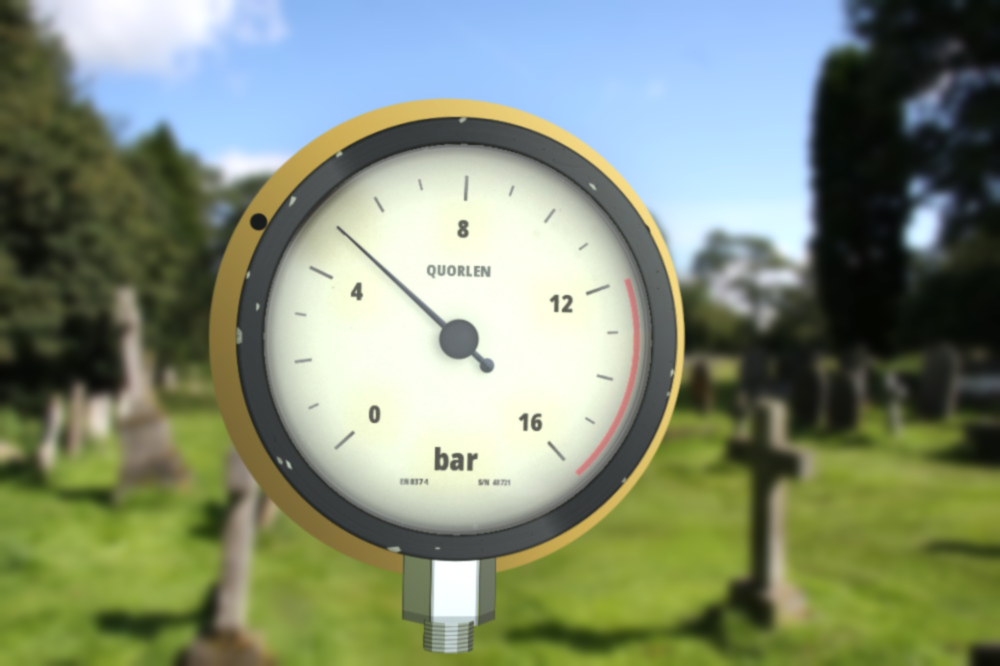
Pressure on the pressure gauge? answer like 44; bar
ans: 5; bar
